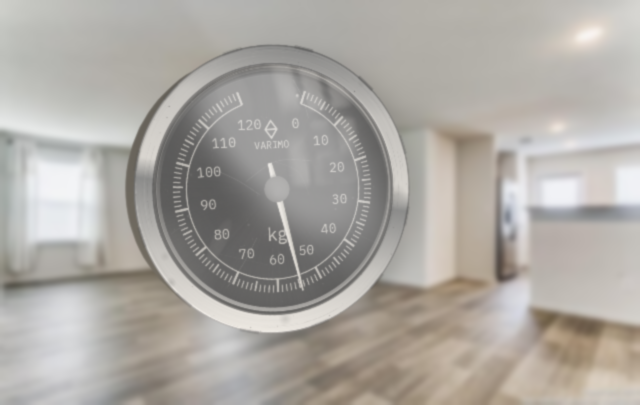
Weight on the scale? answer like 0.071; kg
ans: 55; kg
